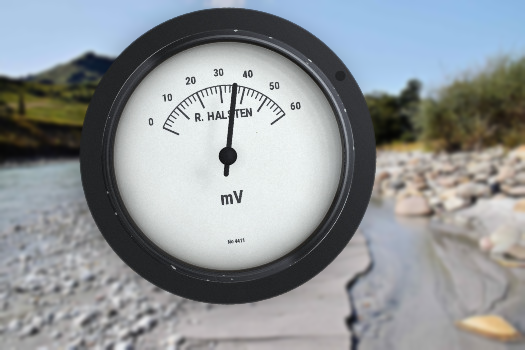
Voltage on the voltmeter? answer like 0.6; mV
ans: 36; mV
